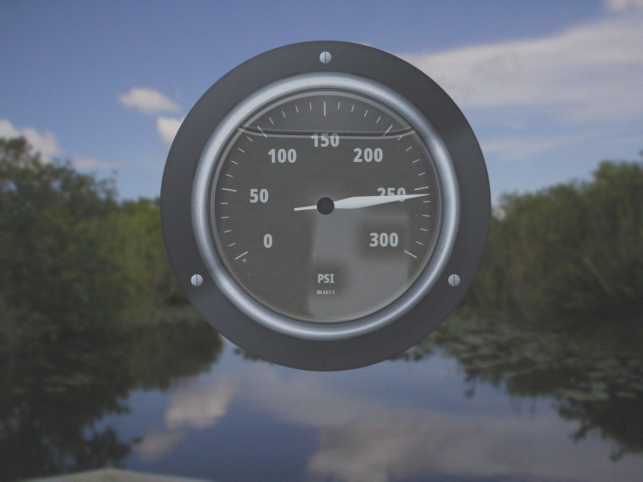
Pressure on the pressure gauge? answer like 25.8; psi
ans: 255; psi
